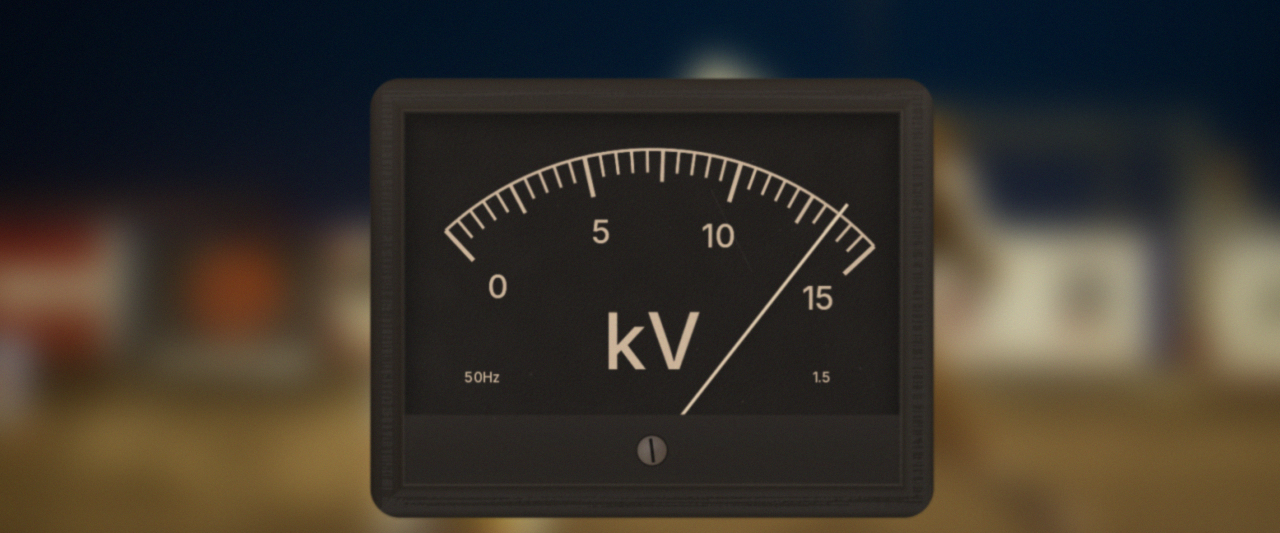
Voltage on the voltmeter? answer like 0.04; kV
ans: 13.5; kV
